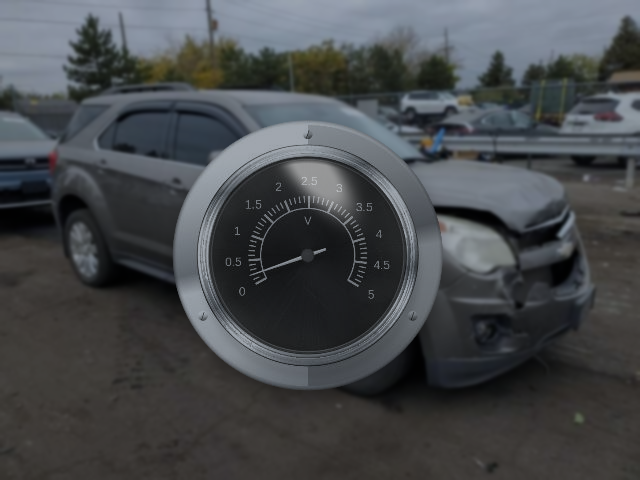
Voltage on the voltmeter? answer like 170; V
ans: 0.2; V
